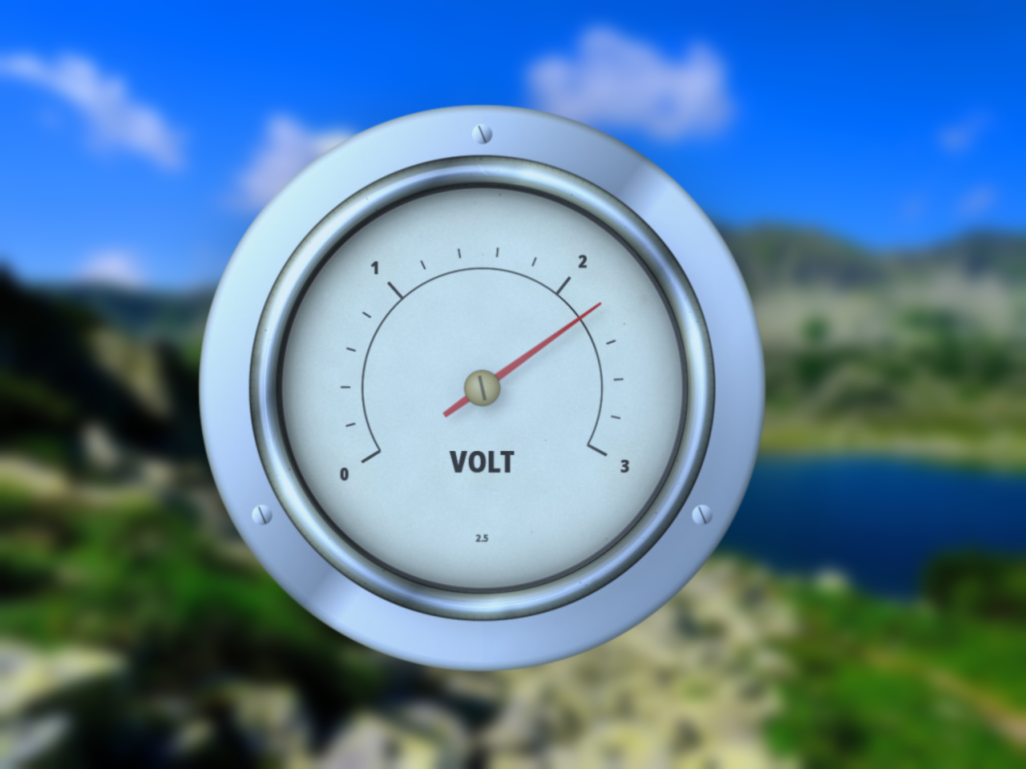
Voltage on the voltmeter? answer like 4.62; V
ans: 2.2; V
